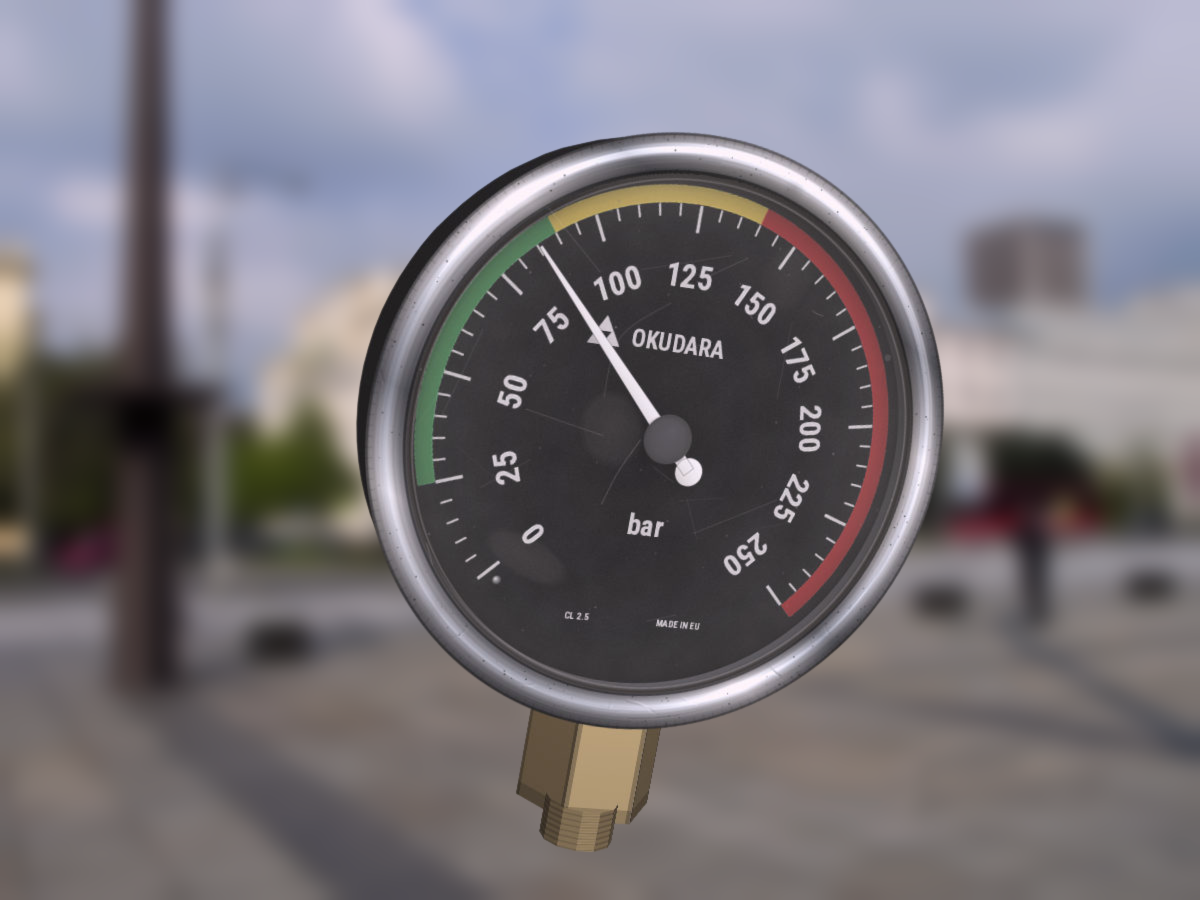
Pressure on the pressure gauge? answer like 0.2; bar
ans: 85; bar
